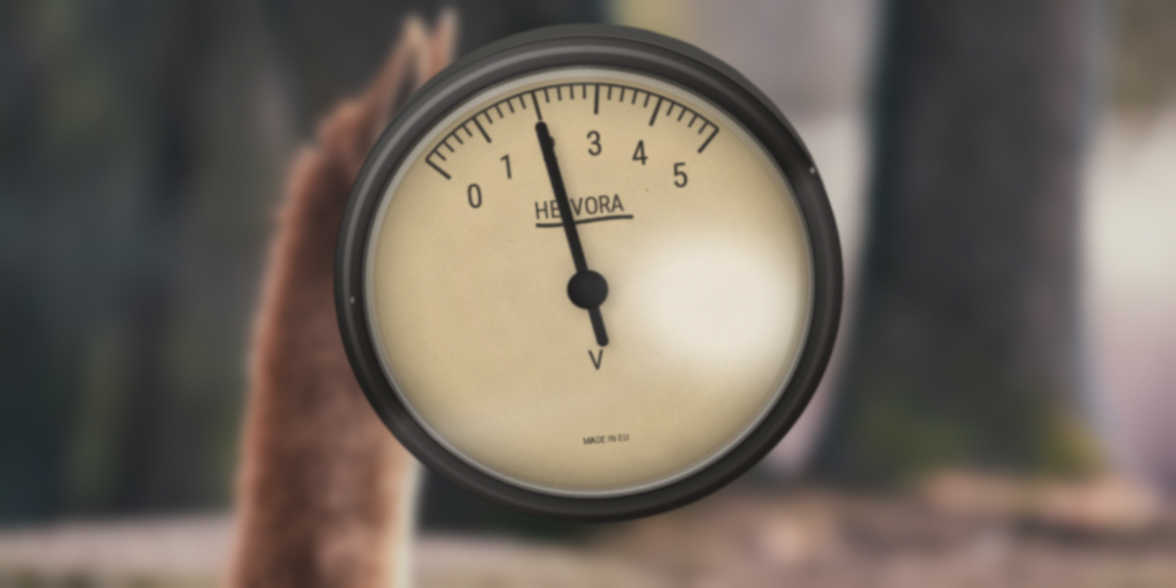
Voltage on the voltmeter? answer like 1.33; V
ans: 2; V
